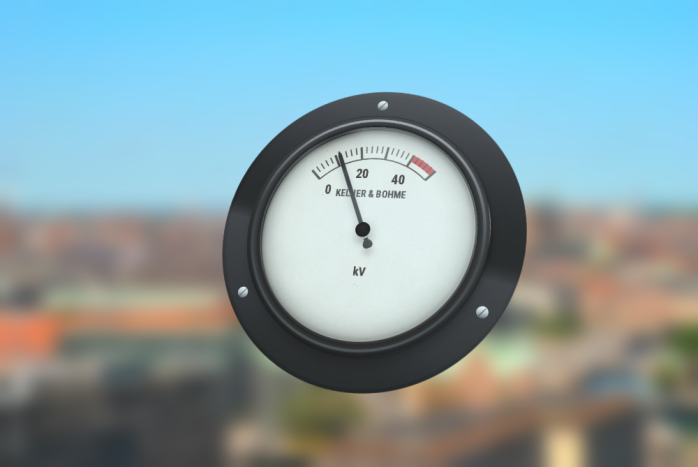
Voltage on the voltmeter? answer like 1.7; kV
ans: 12; kV
